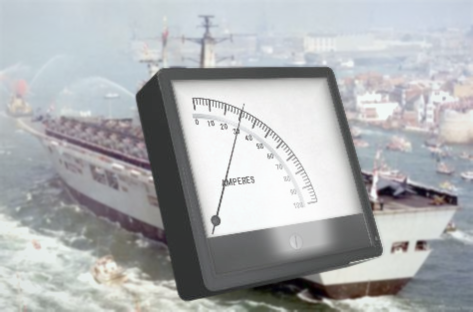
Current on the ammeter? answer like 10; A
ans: 30; A
